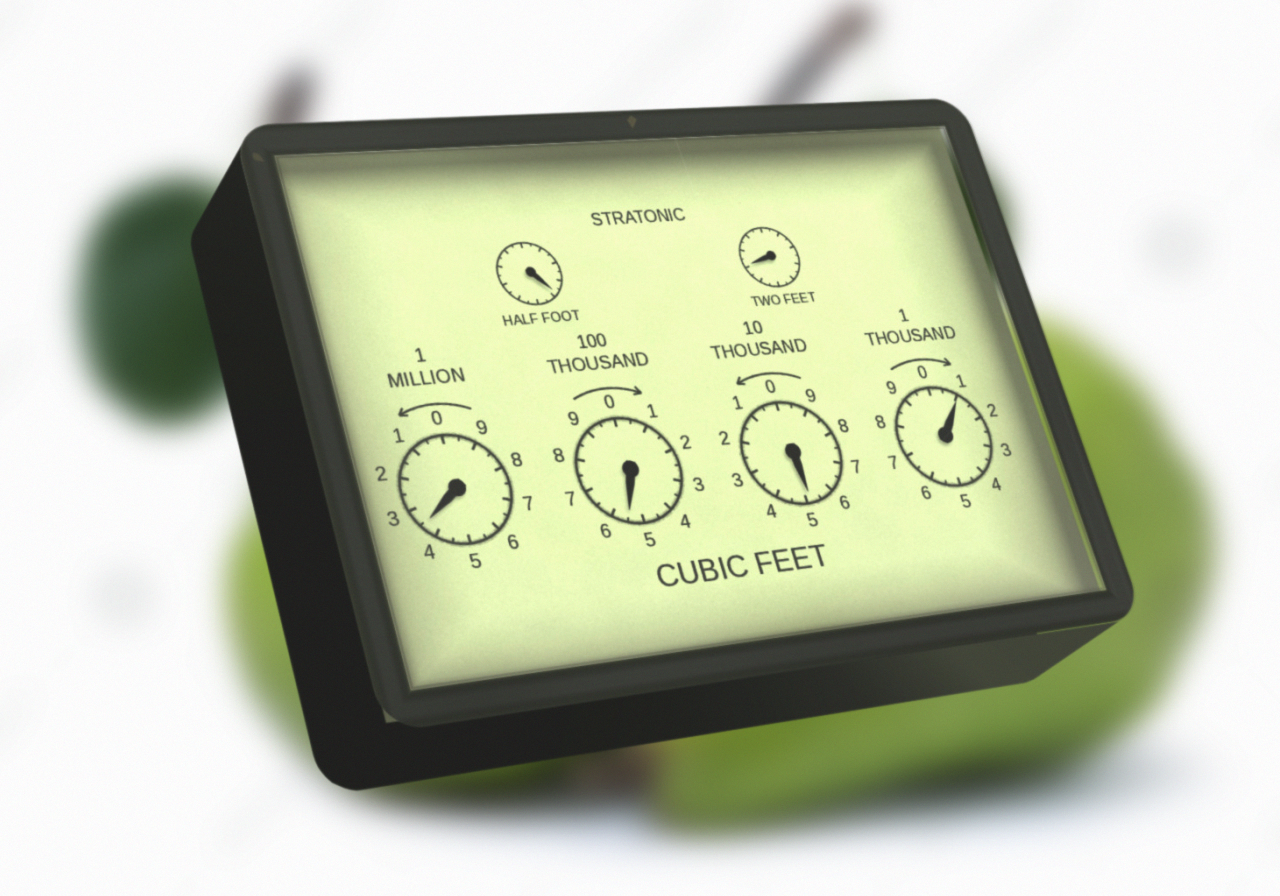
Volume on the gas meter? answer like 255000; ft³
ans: 355100; ft³
